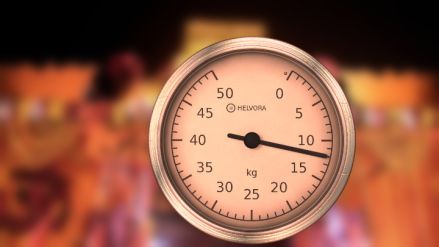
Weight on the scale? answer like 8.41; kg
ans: 12; kg
